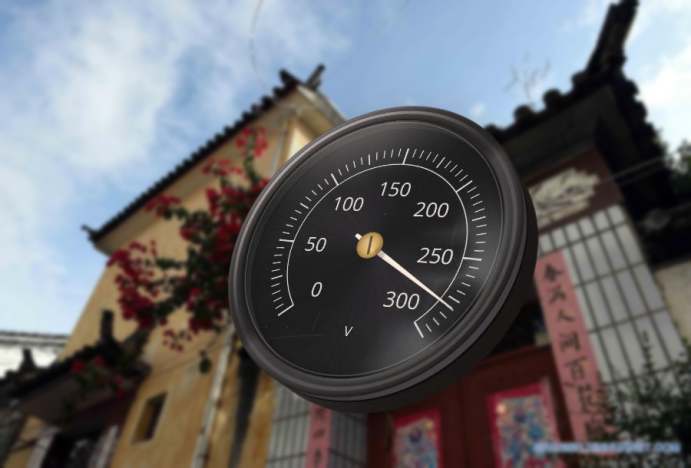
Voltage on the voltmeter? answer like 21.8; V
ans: 280; V
